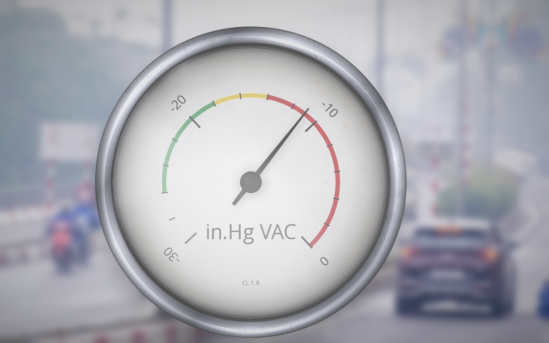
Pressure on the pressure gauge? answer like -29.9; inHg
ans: -11; inHg
